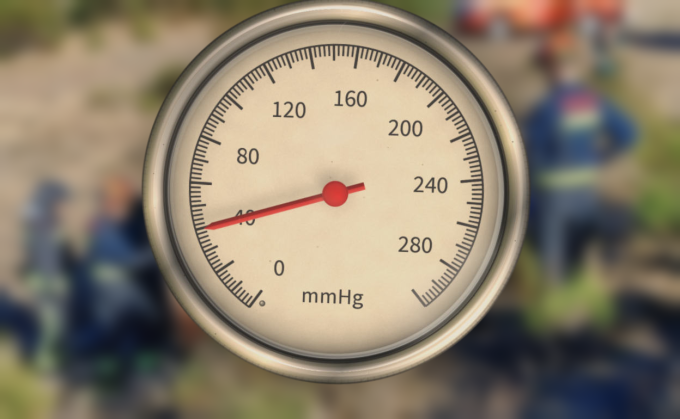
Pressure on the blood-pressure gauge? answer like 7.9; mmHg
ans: 40; mmHg
